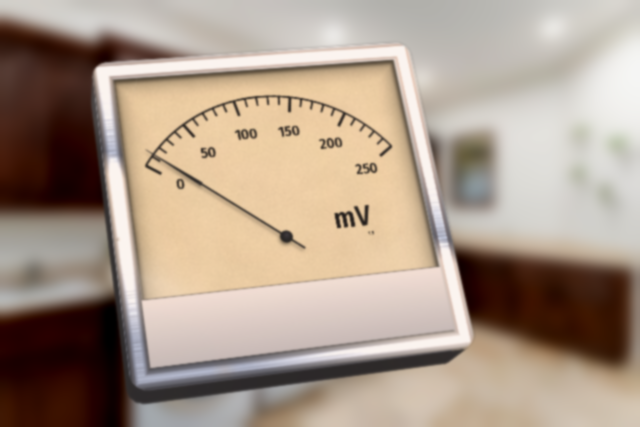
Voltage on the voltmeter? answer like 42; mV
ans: 10; mV
